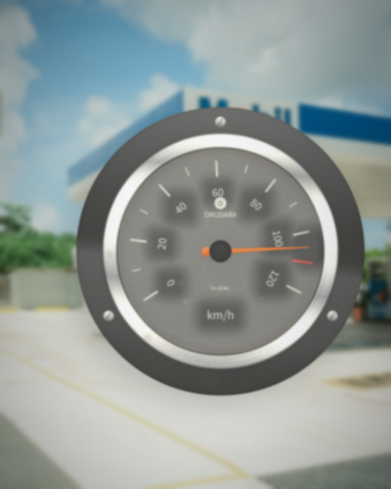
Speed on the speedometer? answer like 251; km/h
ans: 105; km/h
